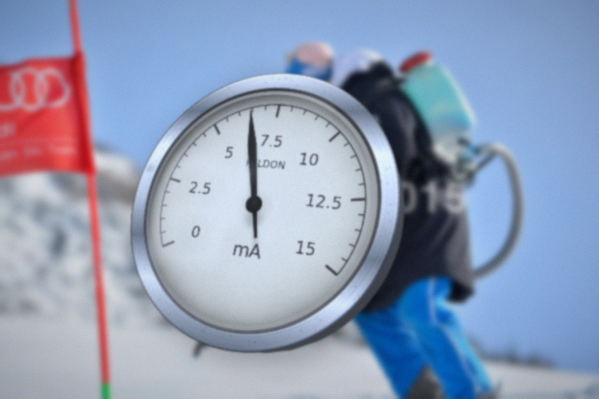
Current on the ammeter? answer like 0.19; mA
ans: 6.5; mA
